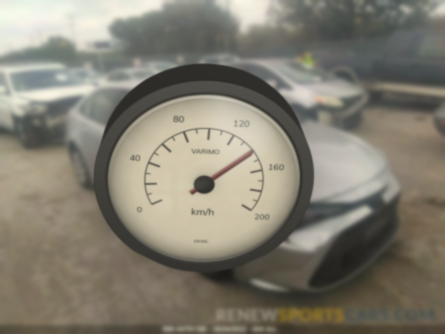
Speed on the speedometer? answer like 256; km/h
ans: 140; km/h
